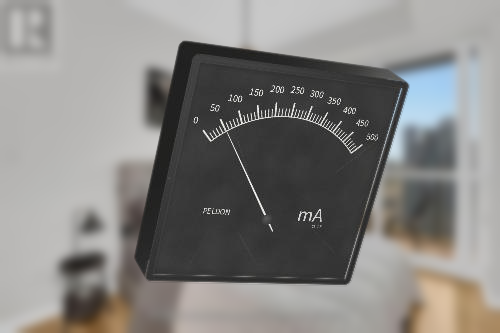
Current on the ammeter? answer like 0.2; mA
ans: 50; mA
